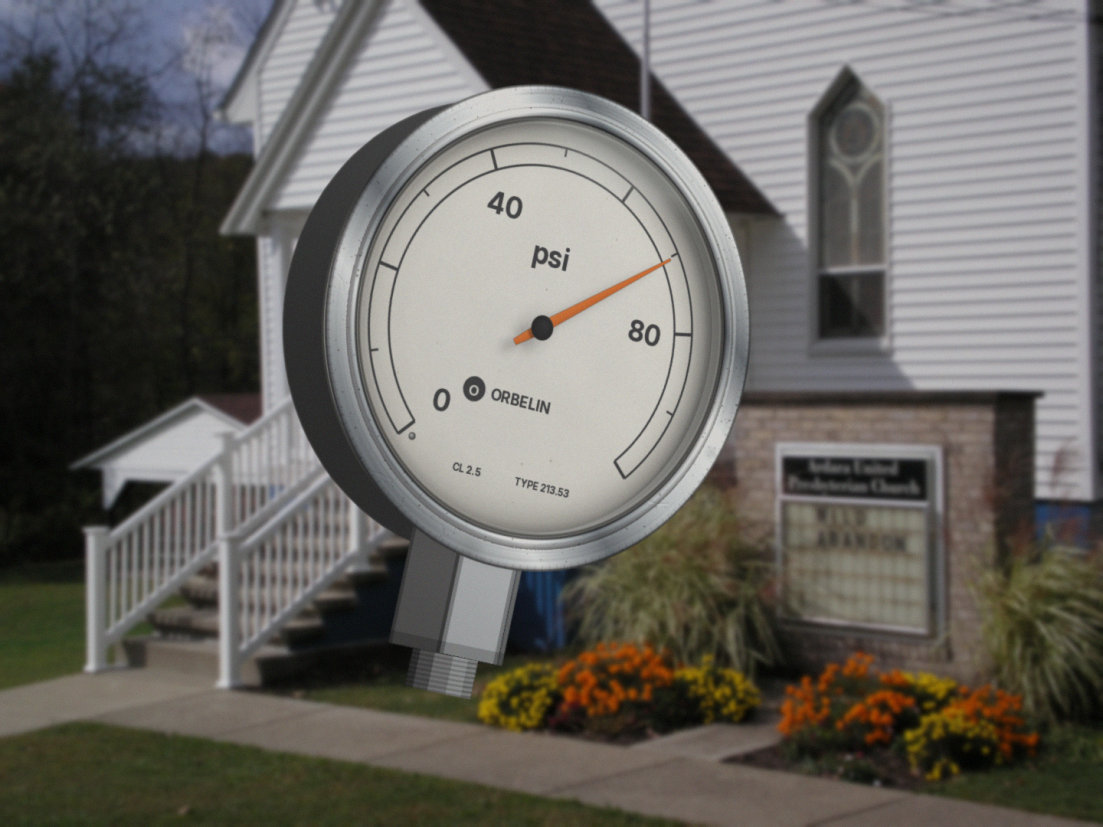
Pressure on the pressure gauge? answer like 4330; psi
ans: 70; psi
